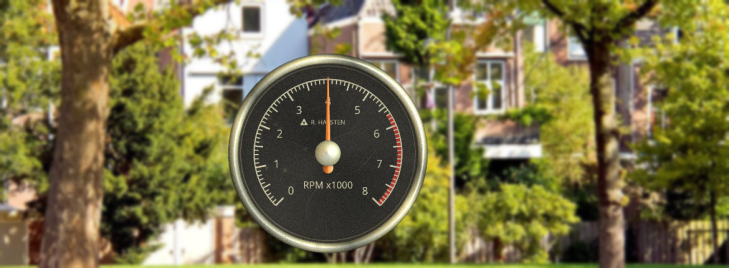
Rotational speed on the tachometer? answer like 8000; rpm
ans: 4000; rpm
